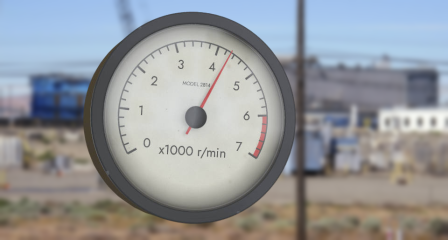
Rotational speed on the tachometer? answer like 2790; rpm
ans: 4300; rpm
